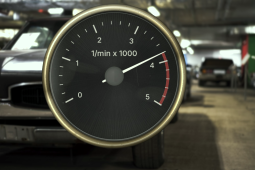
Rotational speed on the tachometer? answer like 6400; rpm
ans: 3800; rpm
